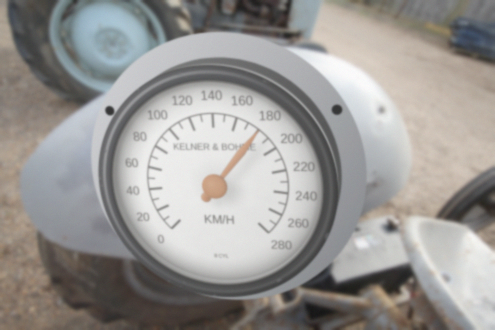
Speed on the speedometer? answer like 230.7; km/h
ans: 180; km/h
